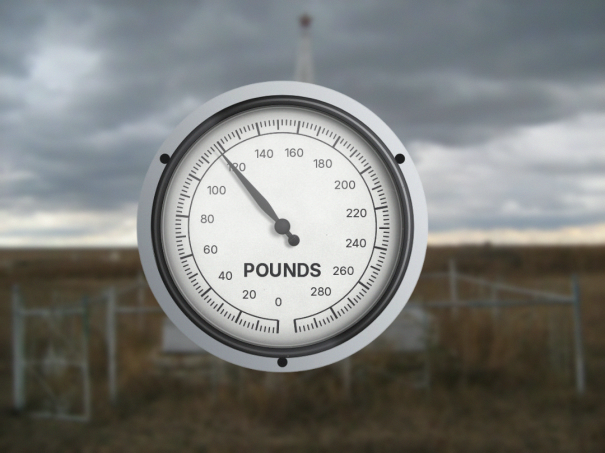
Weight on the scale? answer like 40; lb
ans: 118; lb
